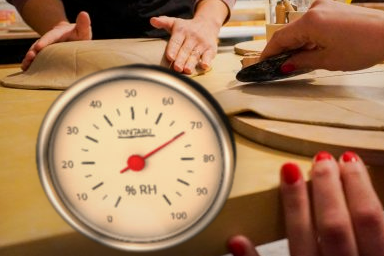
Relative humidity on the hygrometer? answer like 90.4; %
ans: 70; %
